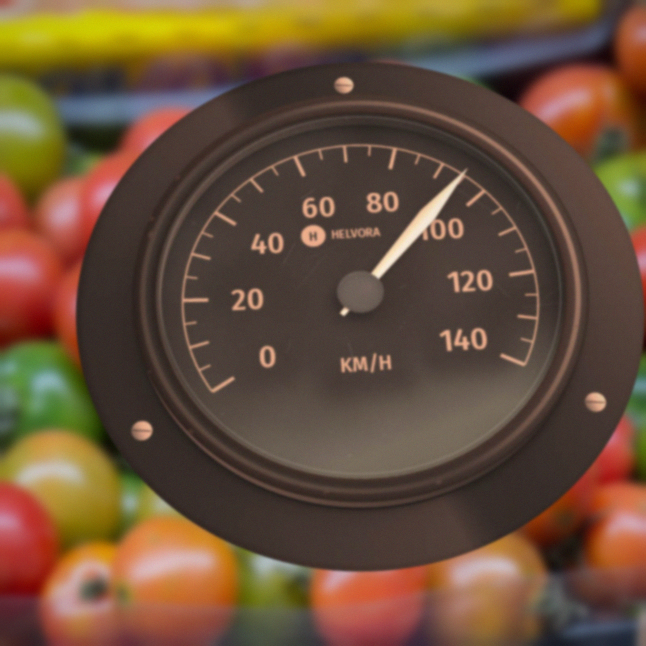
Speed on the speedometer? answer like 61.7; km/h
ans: 95; km/h
